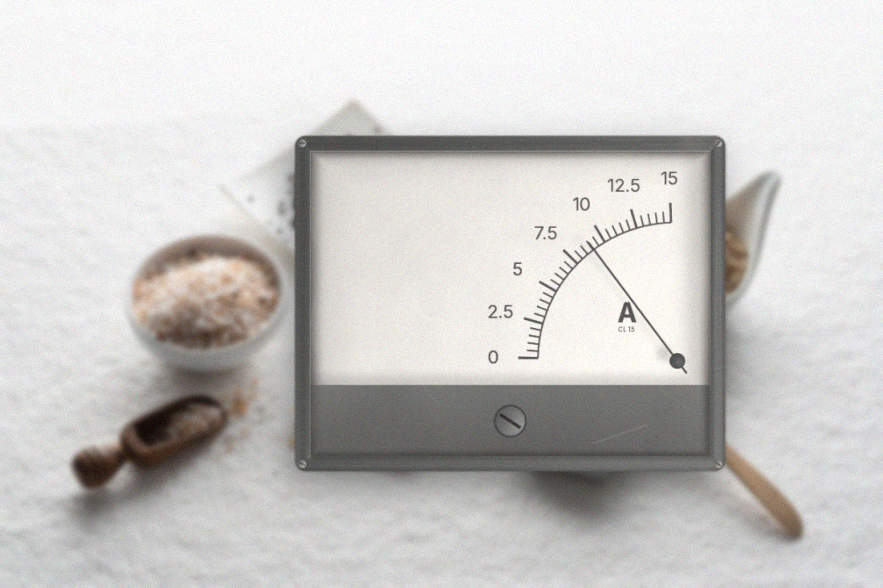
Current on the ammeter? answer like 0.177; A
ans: 9; A
